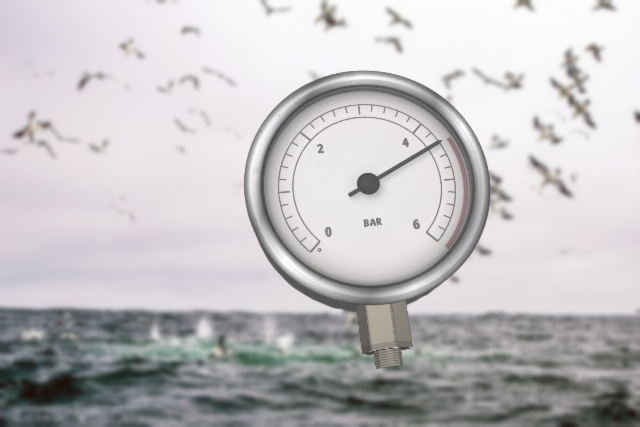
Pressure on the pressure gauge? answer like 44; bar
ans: 4.4; bar
